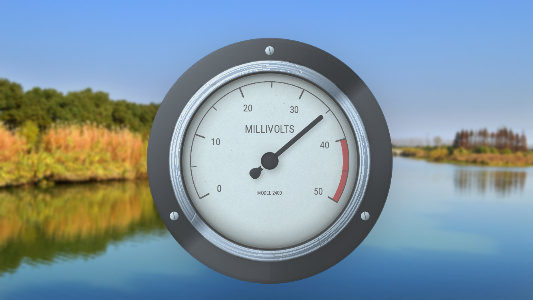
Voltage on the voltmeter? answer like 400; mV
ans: 35; mV
